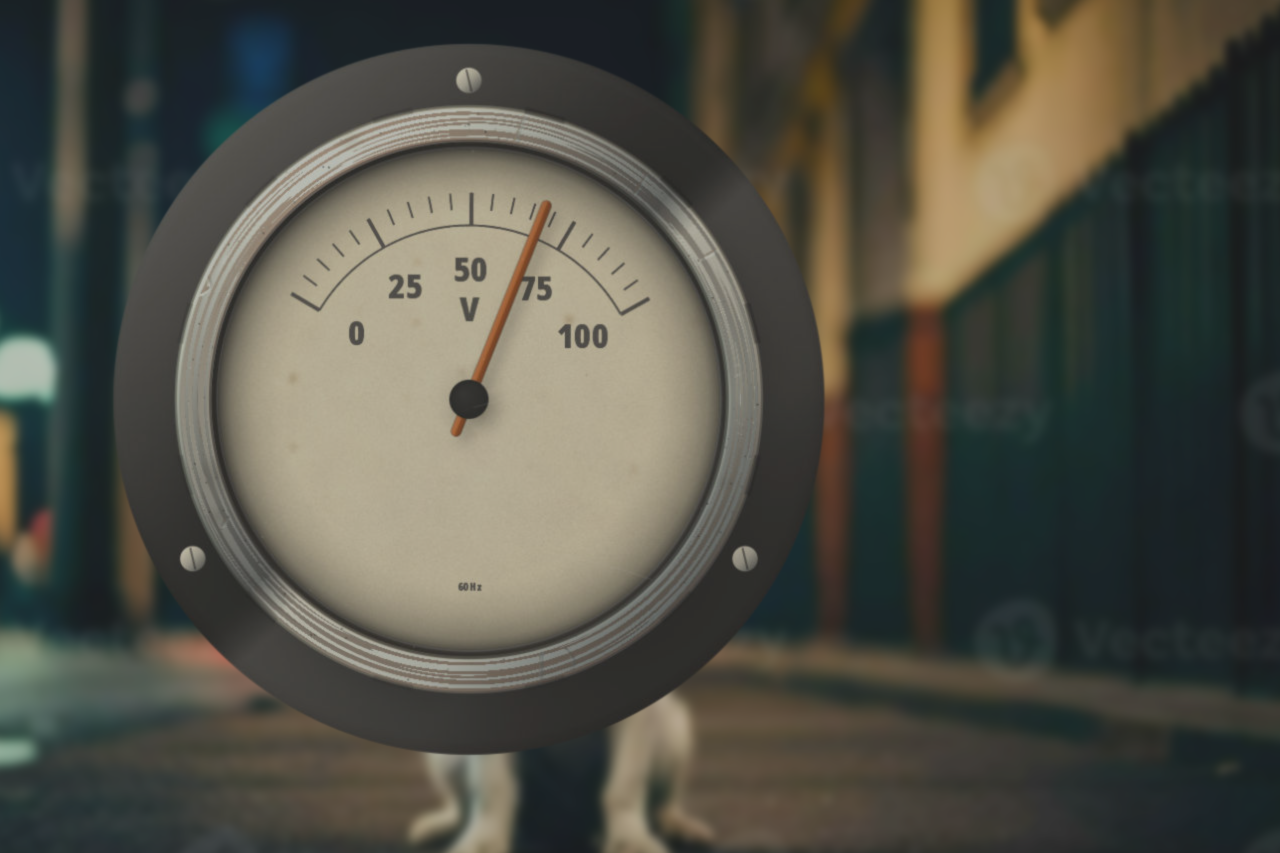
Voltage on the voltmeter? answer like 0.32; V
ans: 67.5; V
